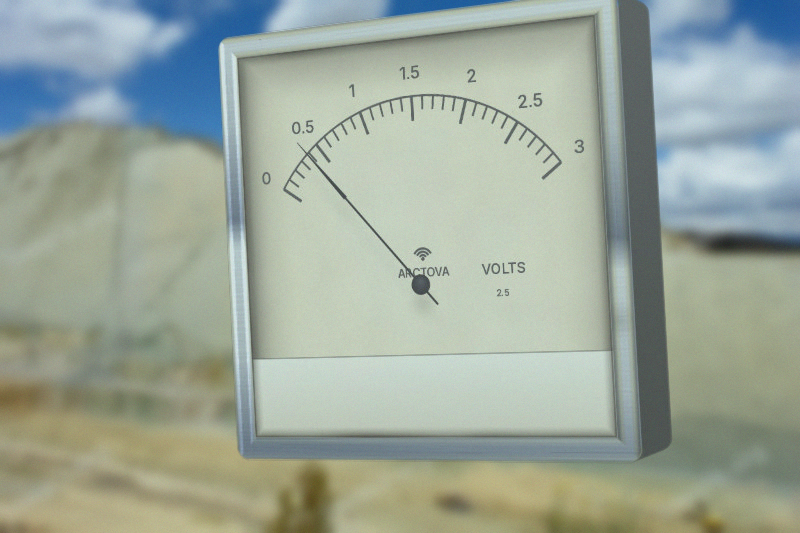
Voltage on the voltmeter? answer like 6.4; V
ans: 0.4; V
